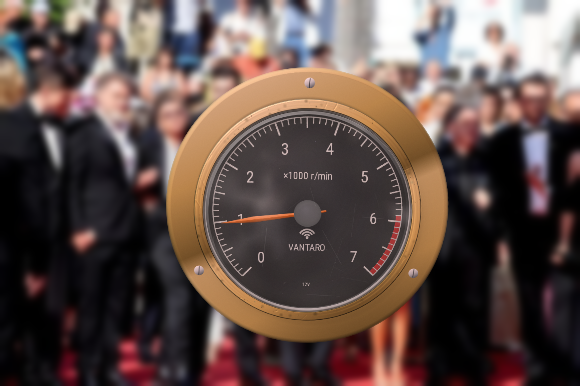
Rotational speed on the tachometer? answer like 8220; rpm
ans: 1000; rpm
